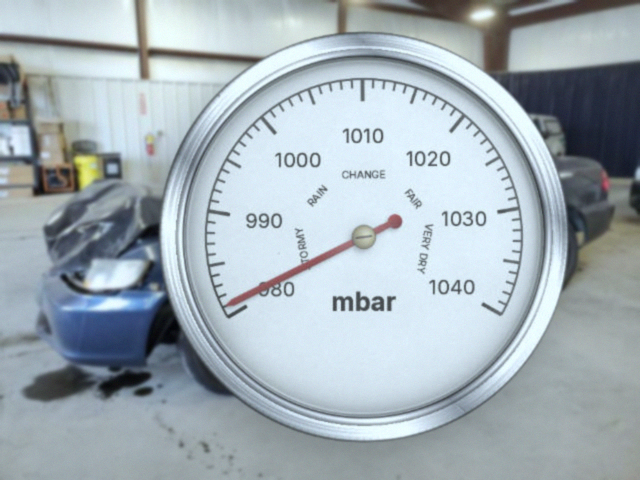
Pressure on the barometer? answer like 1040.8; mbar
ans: 981; mbar
